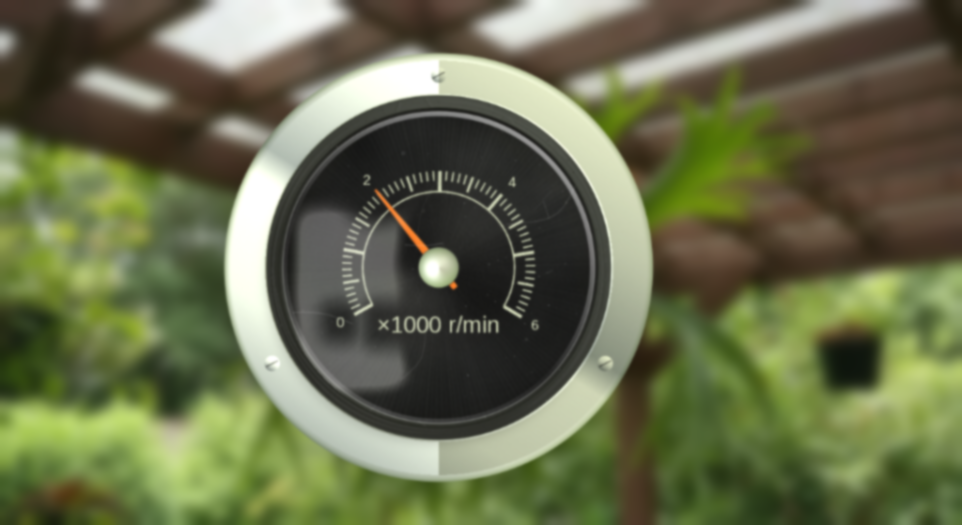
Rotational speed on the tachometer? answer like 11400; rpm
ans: 2000; rpm
